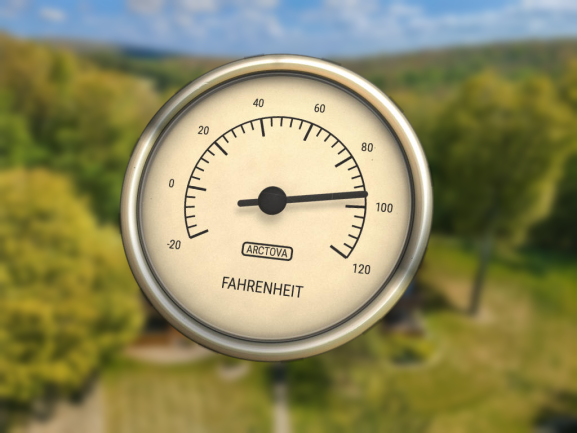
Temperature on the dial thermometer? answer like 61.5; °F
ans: 96; °F
